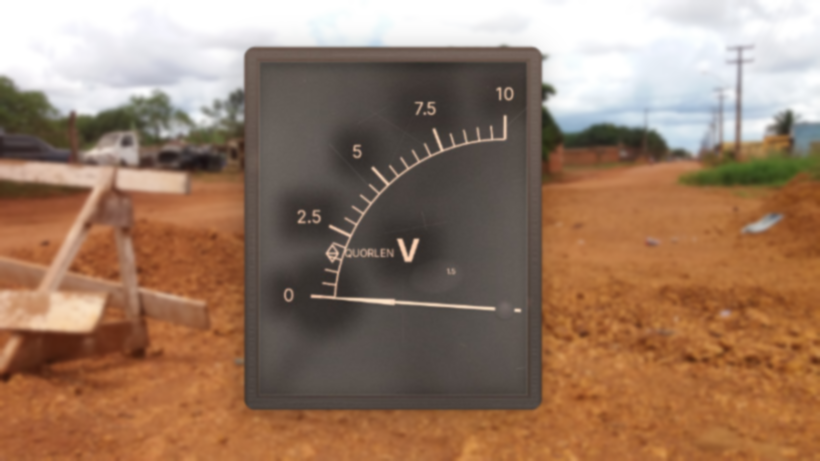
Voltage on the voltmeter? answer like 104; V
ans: 0; V
